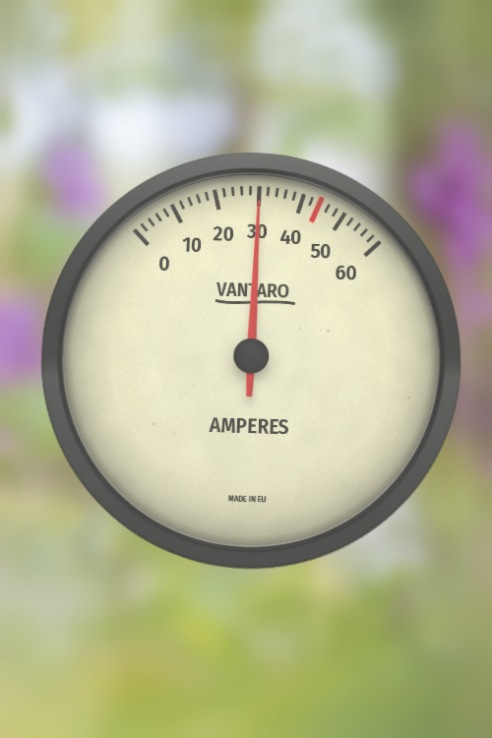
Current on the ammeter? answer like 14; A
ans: 30; A
